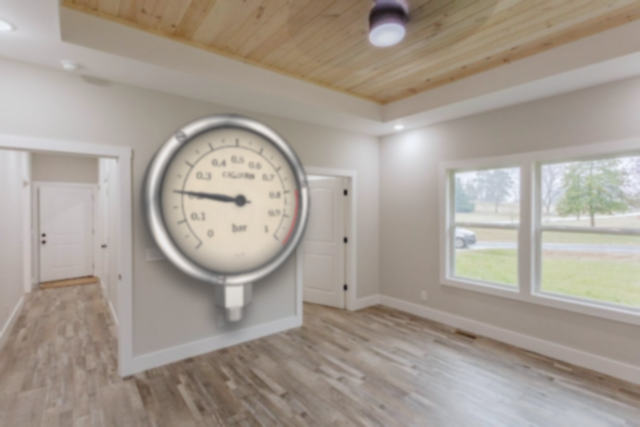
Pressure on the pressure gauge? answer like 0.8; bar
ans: 0.2; bar
